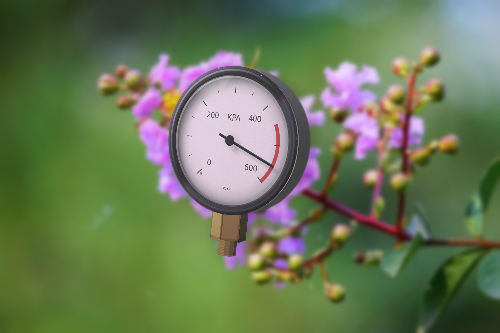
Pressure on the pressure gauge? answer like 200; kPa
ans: 550; kPa
